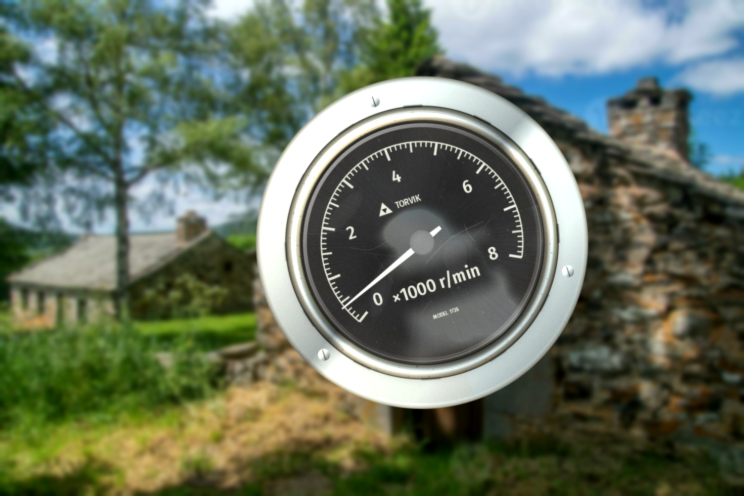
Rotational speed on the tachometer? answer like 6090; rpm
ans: 400; rpm
